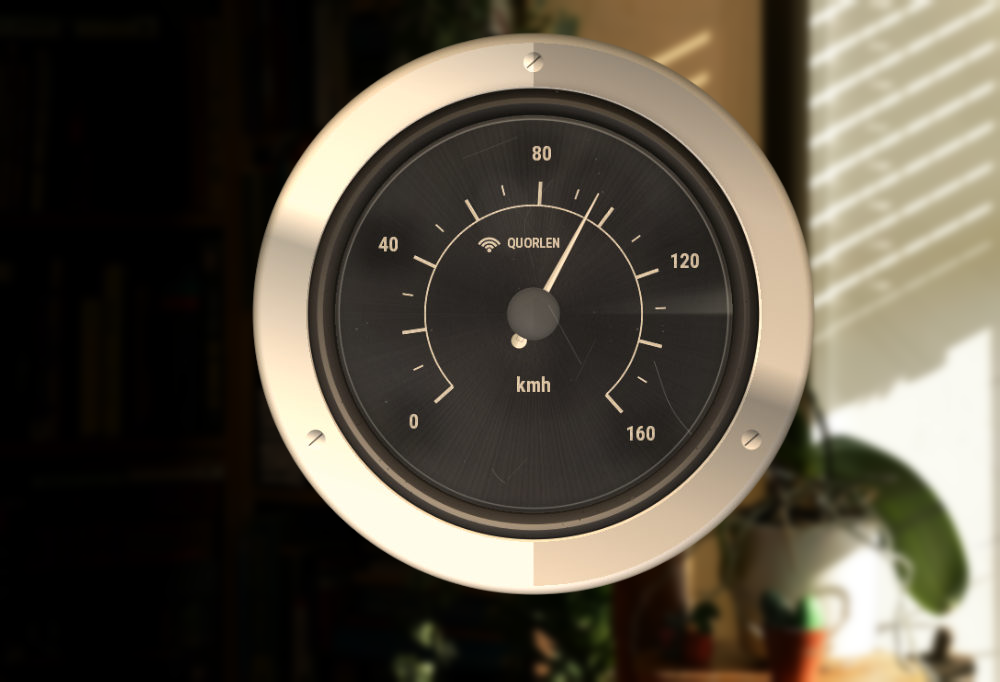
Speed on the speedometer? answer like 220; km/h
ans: 95; km/h
